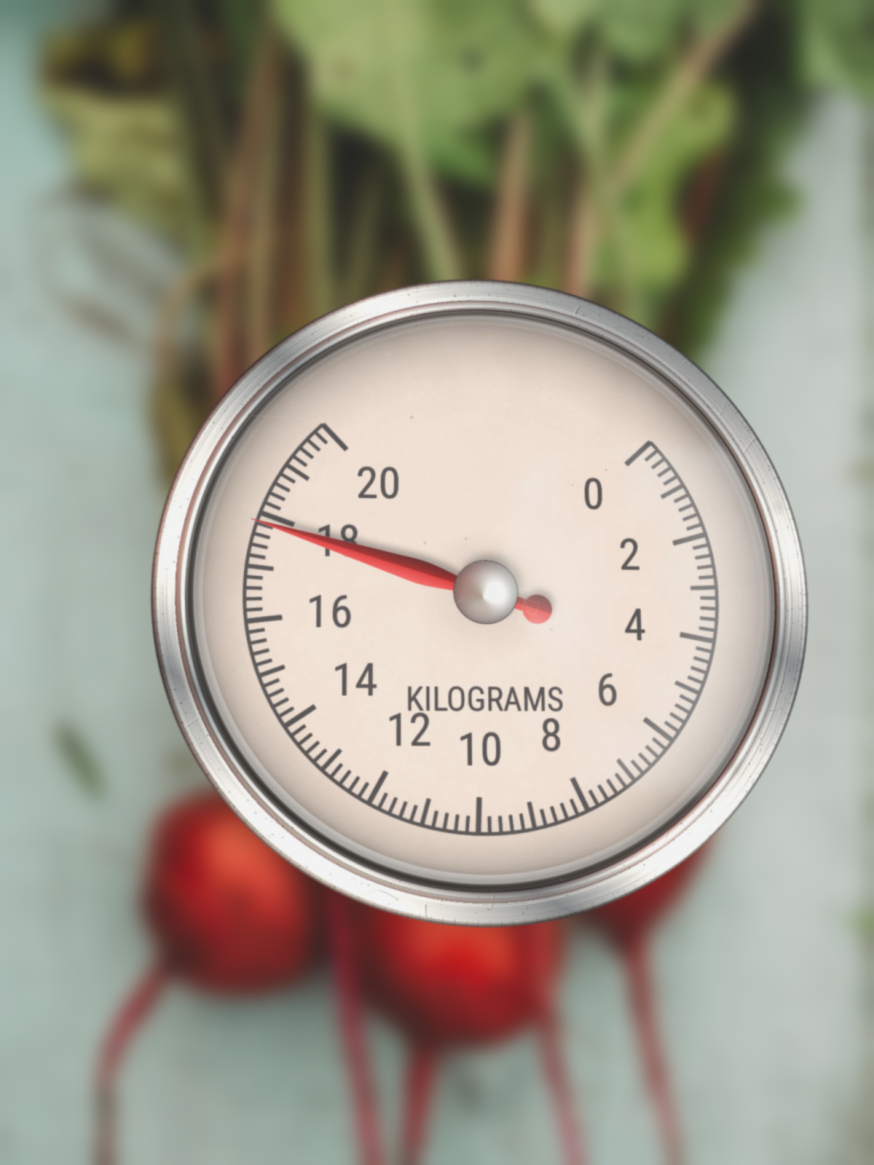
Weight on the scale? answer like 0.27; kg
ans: 17.8; kg
